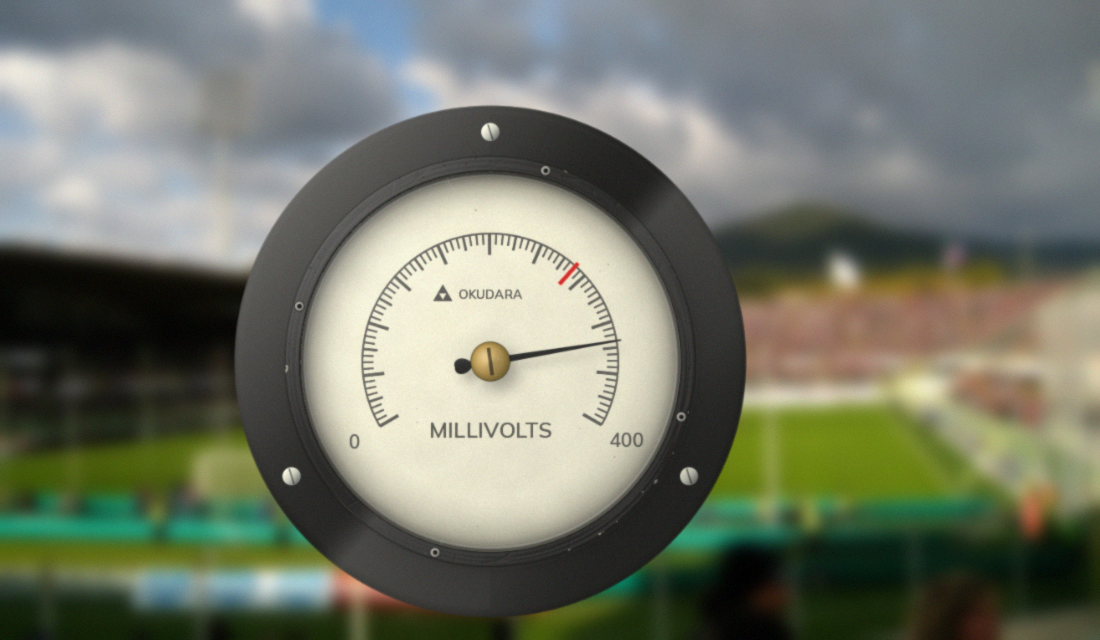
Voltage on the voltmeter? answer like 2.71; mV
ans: 335; mV
